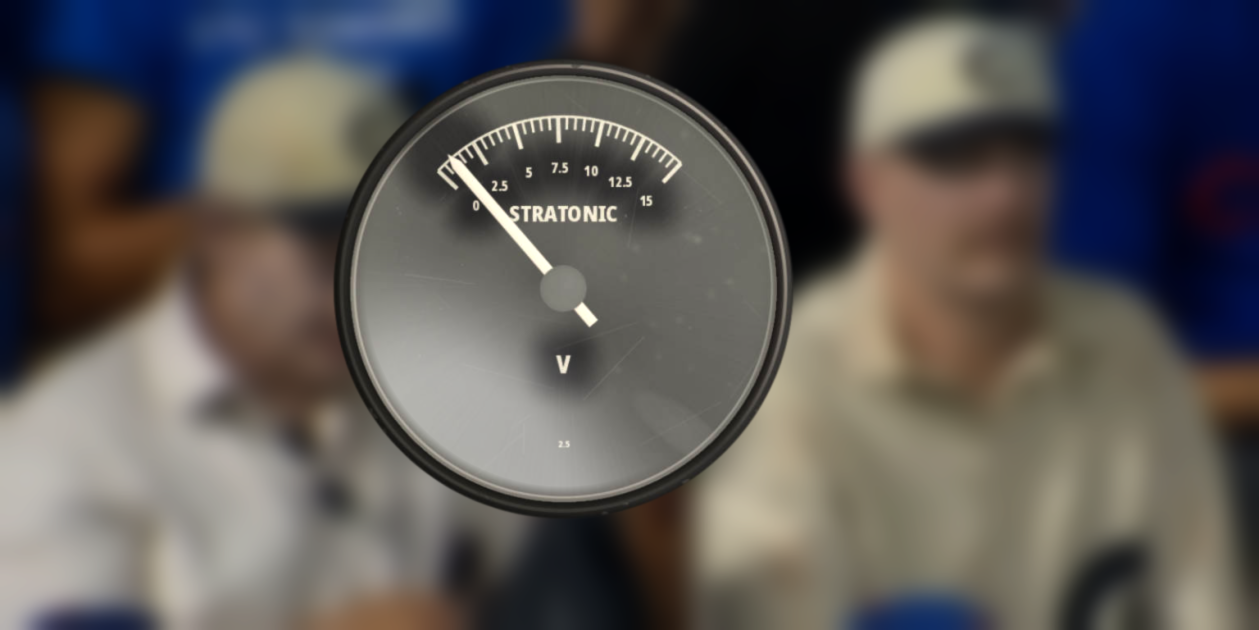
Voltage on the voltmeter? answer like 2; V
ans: 1; V
